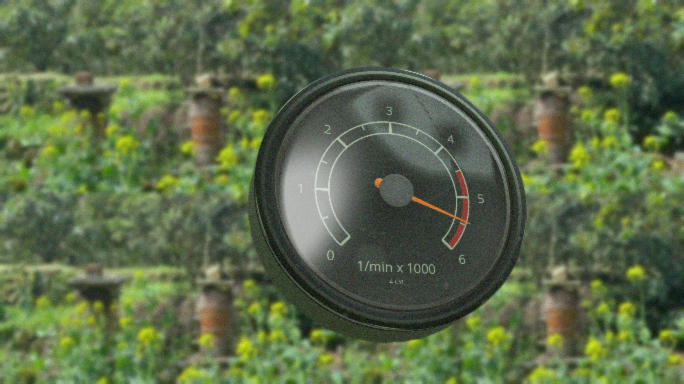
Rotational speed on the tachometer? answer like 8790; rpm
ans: 5500; rpm
